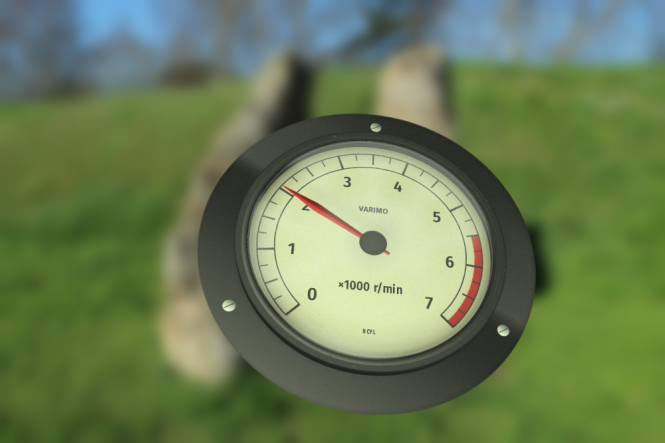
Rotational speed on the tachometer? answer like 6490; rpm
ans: 2000; rpm
